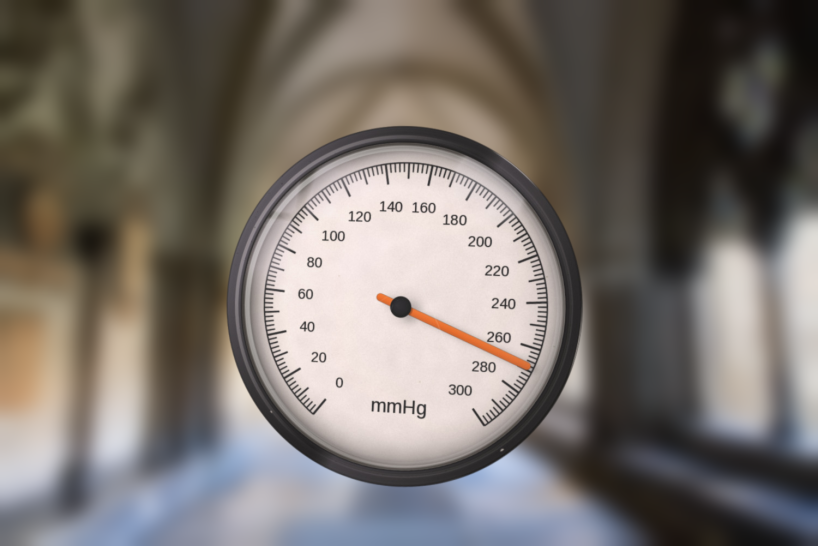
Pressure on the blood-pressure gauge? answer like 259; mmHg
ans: 268; mmHg
